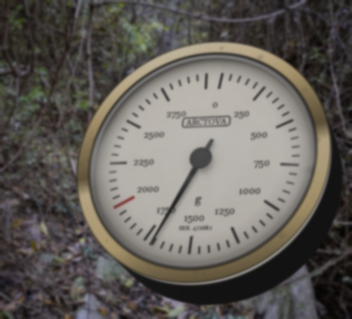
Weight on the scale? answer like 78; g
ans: 1700; g
